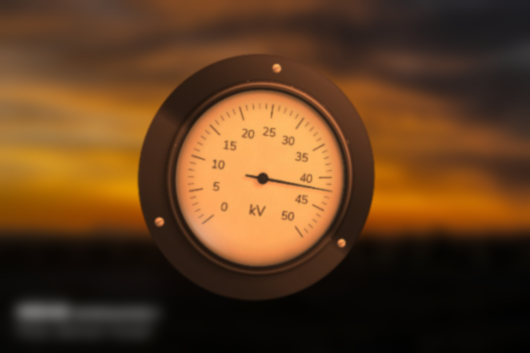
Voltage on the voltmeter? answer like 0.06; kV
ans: 42; kV
